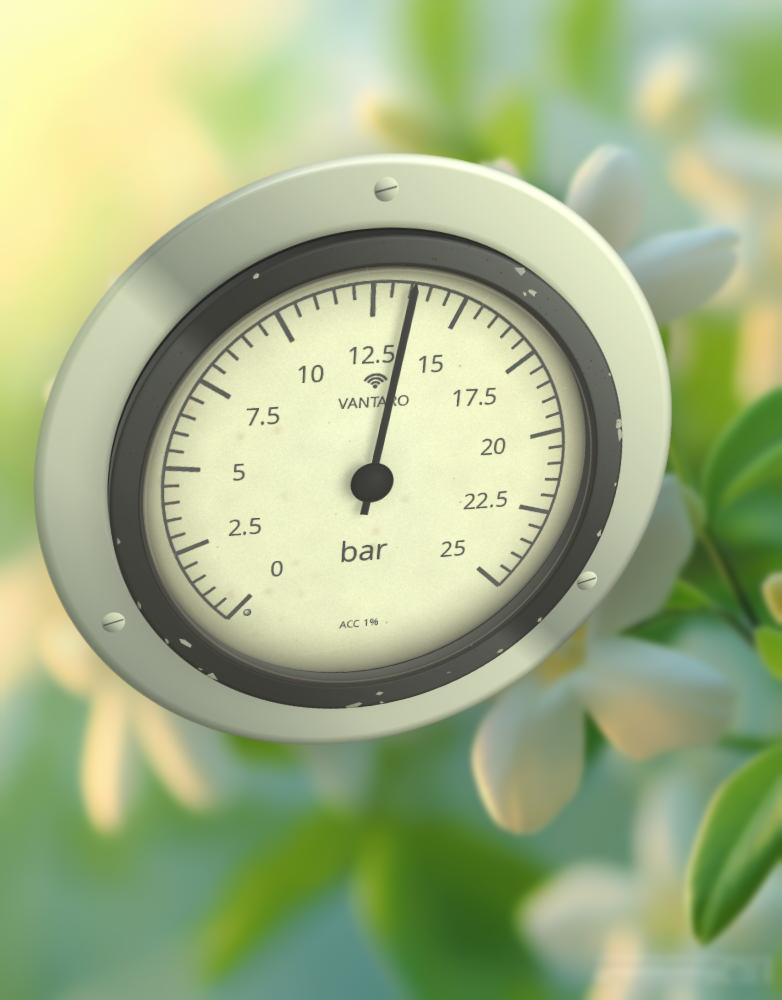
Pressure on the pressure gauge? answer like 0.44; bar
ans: 13.5; bar
